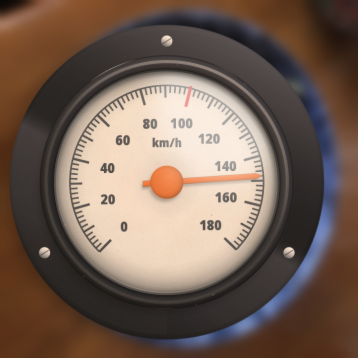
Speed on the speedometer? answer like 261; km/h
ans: 148; km/h
